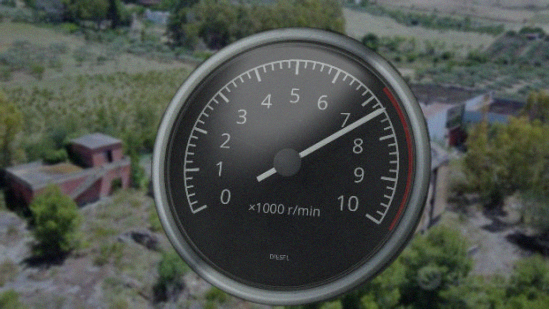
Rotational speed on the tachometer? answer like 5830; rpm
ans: 7400; rpm
